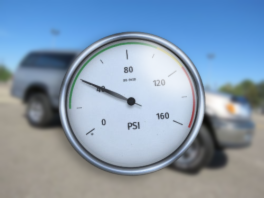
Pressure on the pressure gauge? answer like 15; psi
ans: 40; psi
